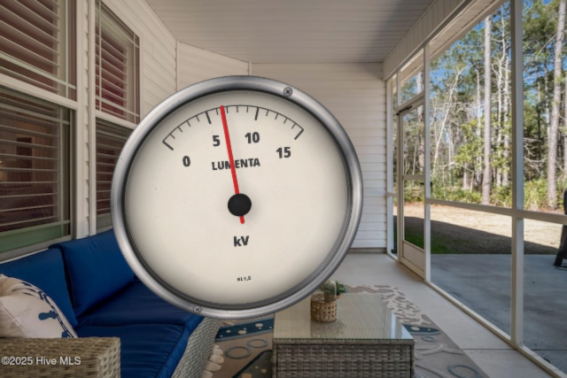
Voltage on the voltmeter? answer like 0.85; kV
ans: 6.5; kV
